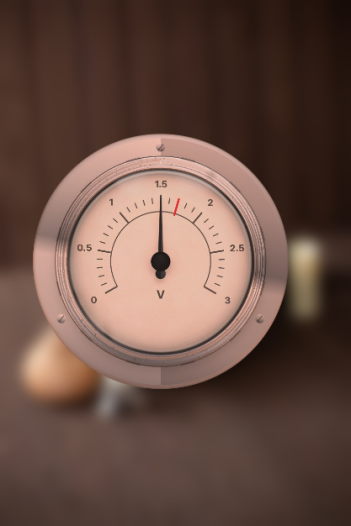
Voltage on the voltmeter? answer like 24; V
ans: 1.5; V
